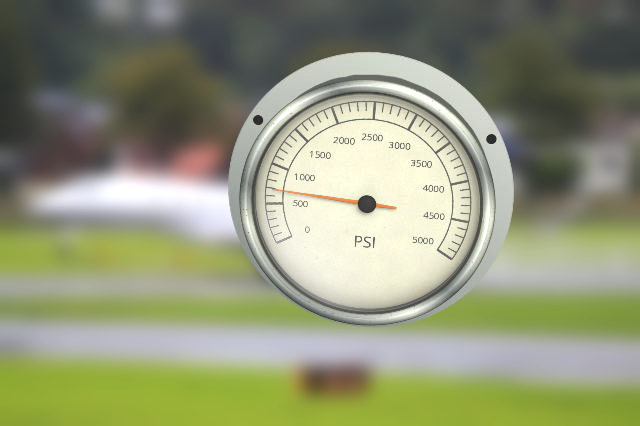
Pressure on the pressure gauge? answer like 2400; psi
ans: 700; psi
